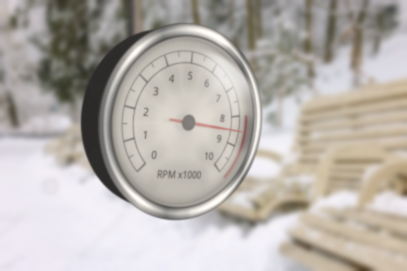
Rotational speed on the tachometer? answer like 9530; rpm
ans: 8500; rpm
